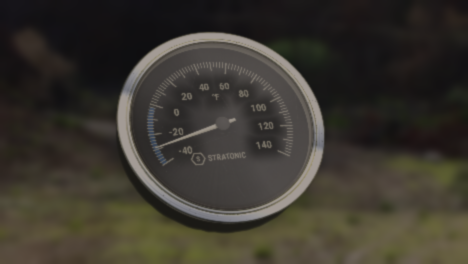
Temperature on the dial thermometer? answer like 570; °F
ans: -30; °F
